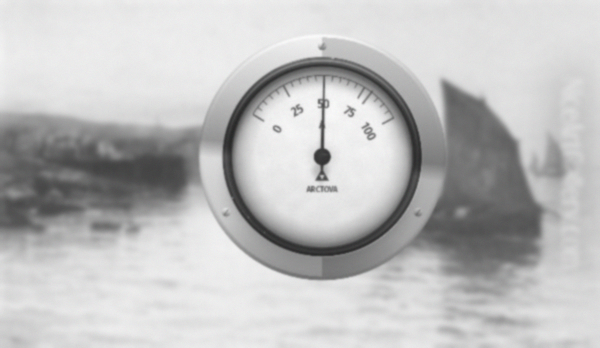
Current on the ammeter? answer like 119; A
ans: 50; A
